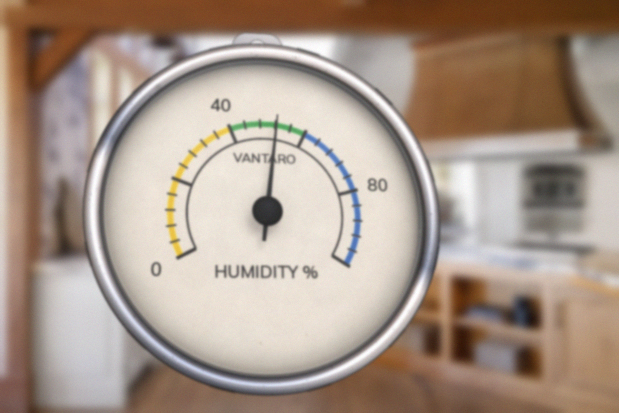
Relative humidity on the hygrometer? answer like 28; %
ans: 52; %
